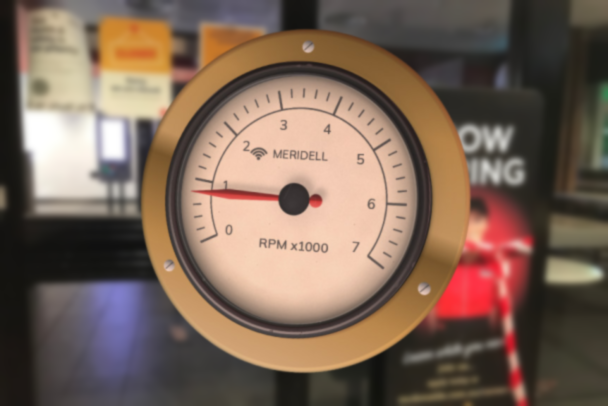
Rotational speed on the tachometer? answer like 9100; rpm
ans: 800; rpm
